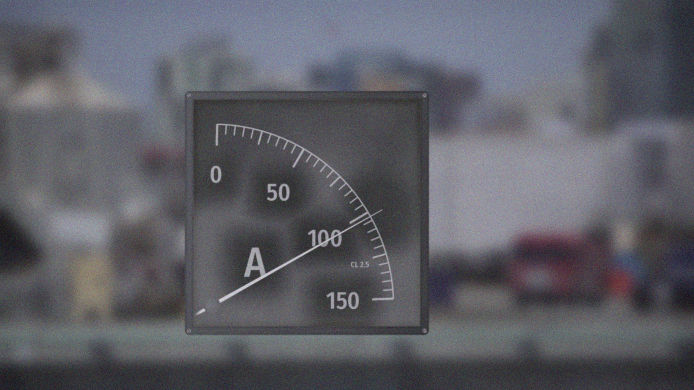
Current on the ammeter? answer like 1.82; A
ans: 102.5; A
